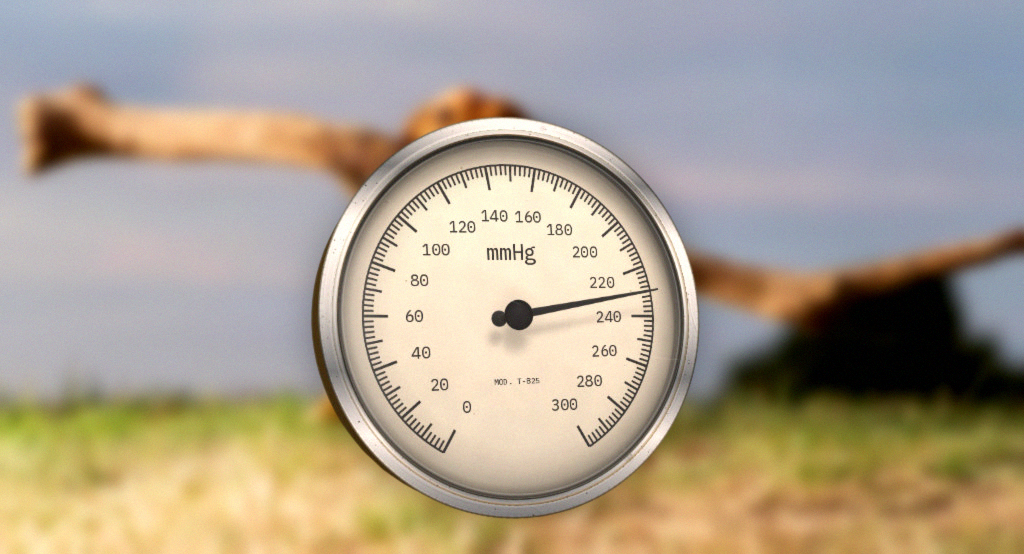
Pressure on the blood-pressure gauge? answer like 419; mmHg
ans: 230; mmHg
